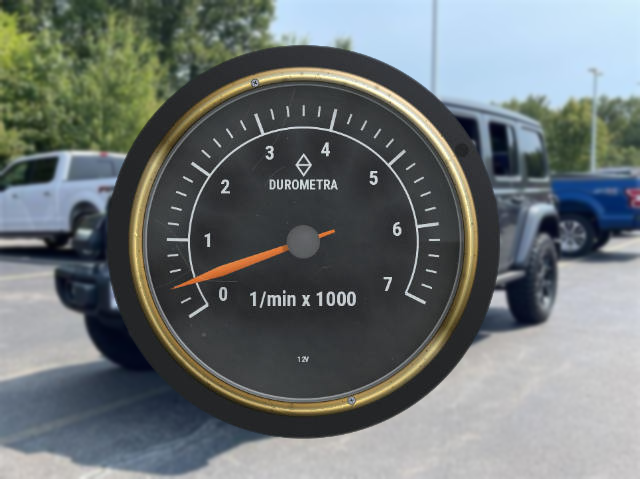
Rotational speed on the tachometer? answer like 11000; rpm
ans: 400; rpm
